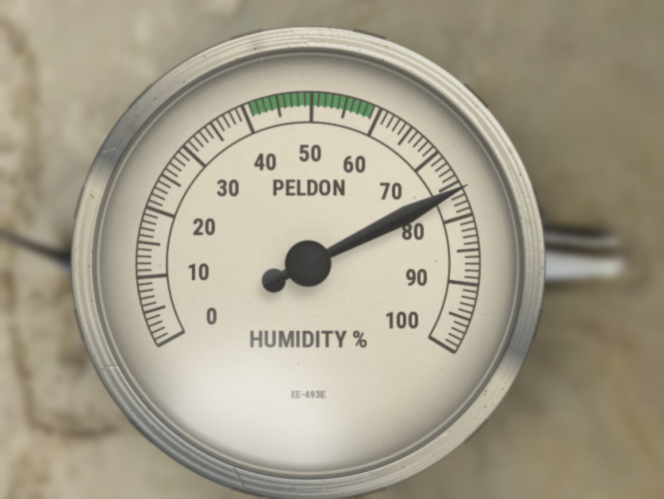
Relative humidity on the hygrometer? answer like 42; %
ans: 76; %
